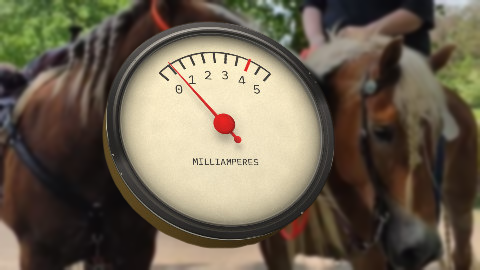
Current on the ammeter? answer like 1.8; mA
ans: 0.5; mA
